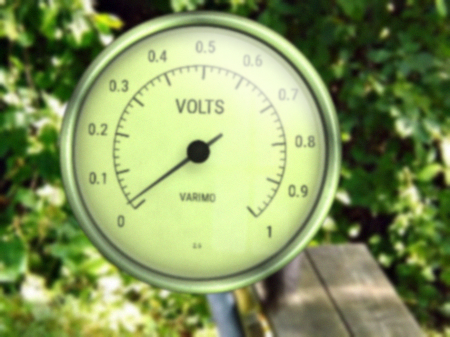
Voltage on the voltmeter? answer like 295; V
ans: 0.02; V
